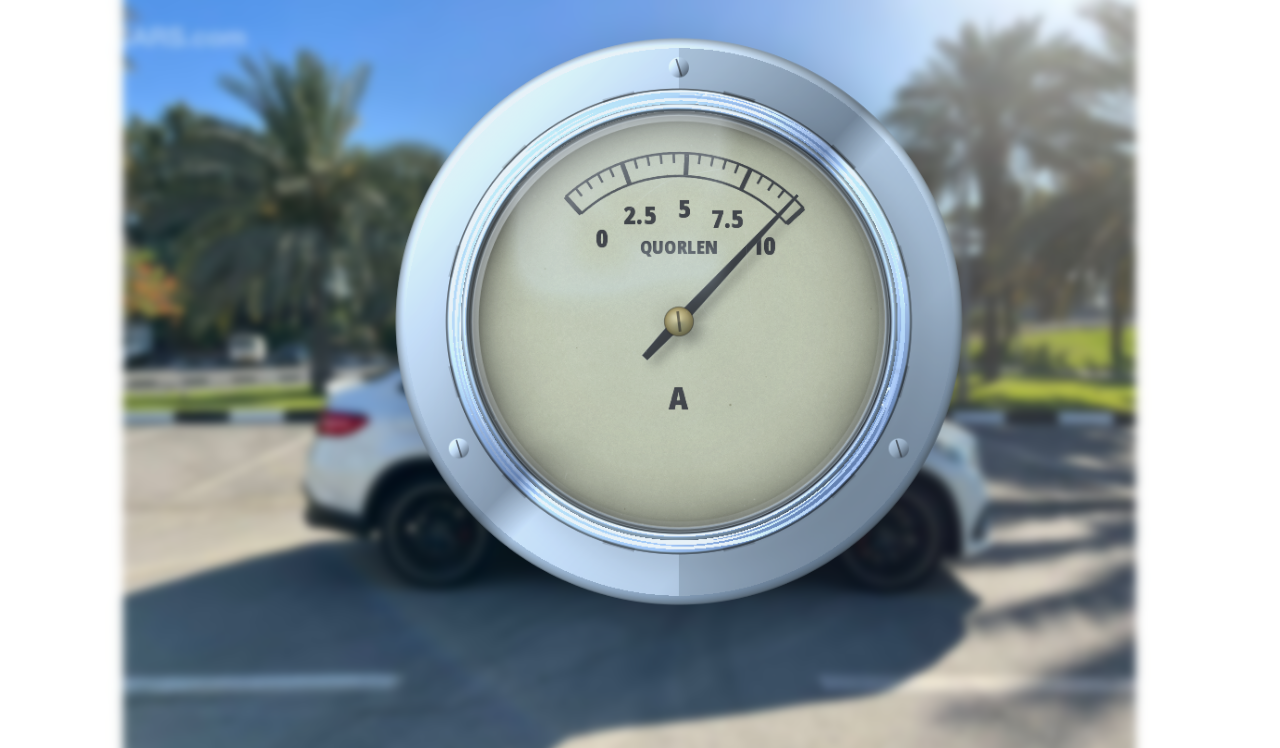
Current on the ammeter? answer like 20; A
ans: 9.5; A
